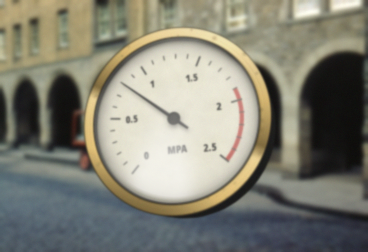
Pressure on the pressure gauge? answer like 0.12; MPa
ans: 0.8; MPa
